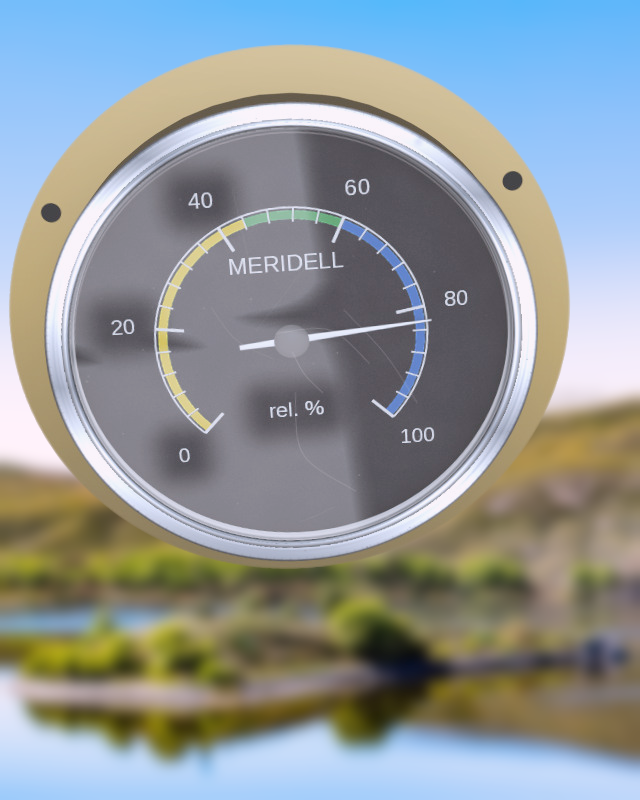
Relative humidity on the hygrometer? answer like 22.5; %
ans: 82; %
